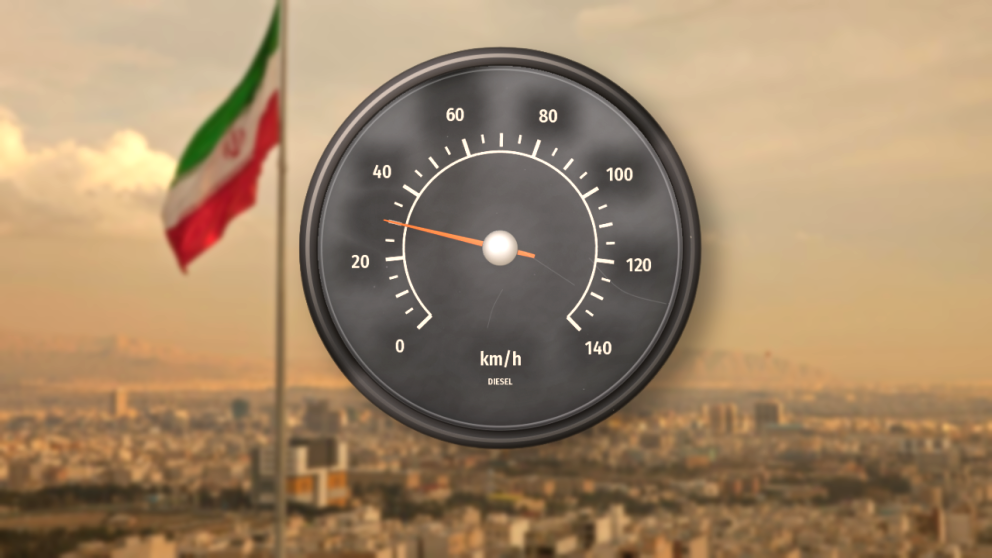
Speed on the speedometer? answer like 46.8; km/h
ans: 30; km/h
